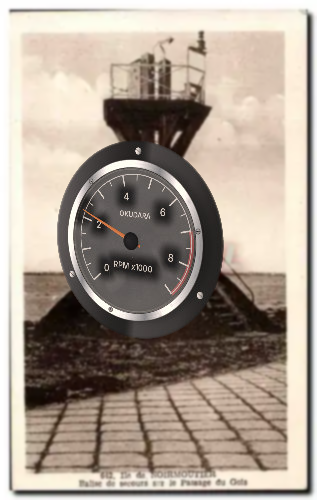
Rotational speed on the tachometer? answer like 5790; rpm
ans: 2250; rpm
